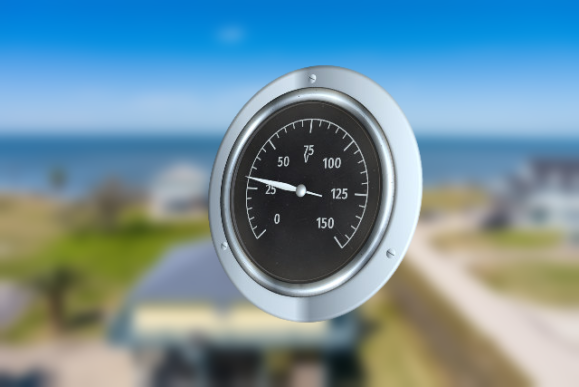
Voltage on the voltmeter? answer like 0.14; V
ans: 30; V
